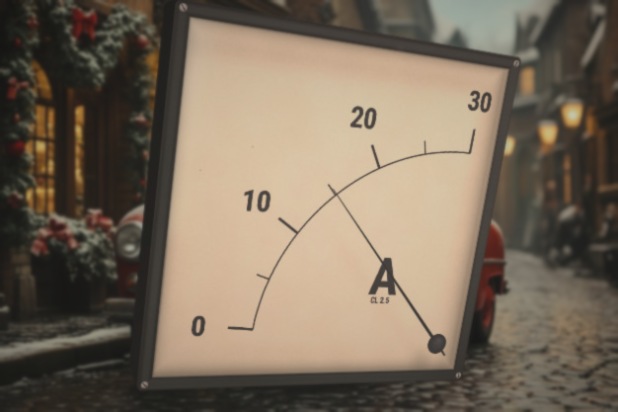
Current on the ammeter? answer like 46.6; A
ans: 15; A
